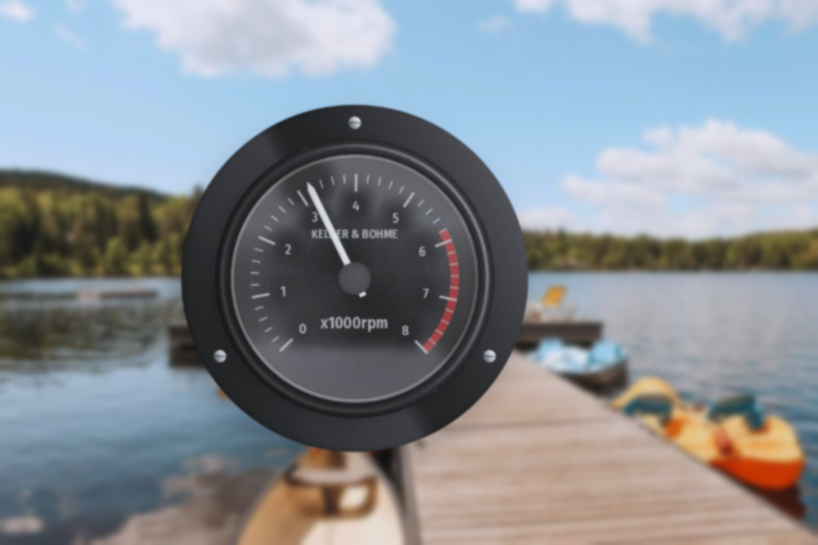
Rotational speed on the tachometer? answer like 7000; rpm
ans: 3200; rpm
